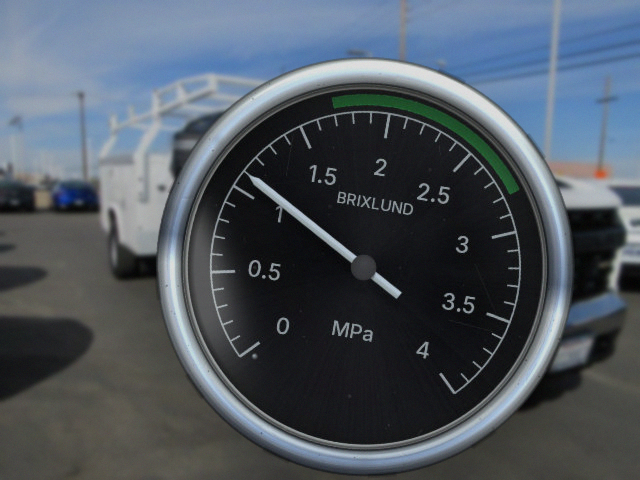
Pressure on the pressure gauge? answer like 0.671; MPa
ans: 1.1; MPa
